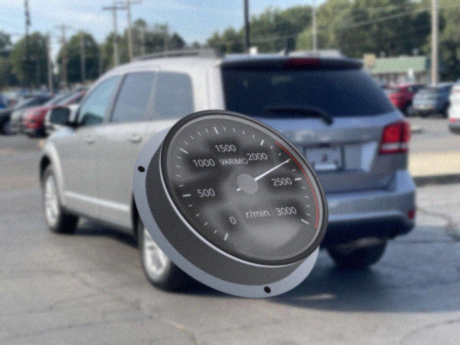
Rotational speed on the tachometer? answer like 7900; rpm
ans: 2300; rpm
